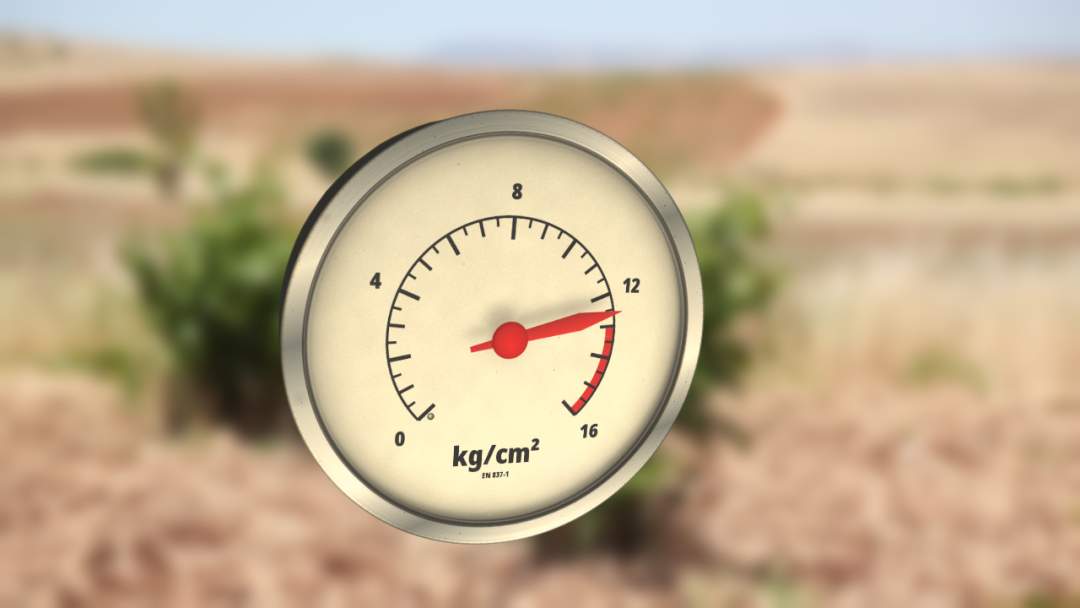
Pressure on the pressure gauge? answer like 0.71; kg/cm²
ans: 12.5; kg/cm²
